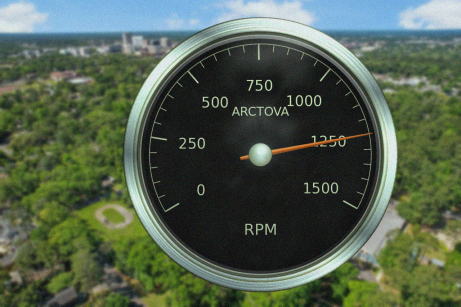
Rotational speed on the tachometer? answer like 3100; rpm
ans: 1250; rpm
